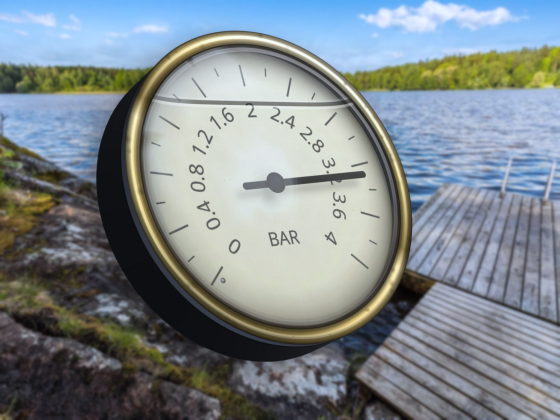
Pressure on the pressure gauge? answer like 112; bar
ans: 3.3; bar
